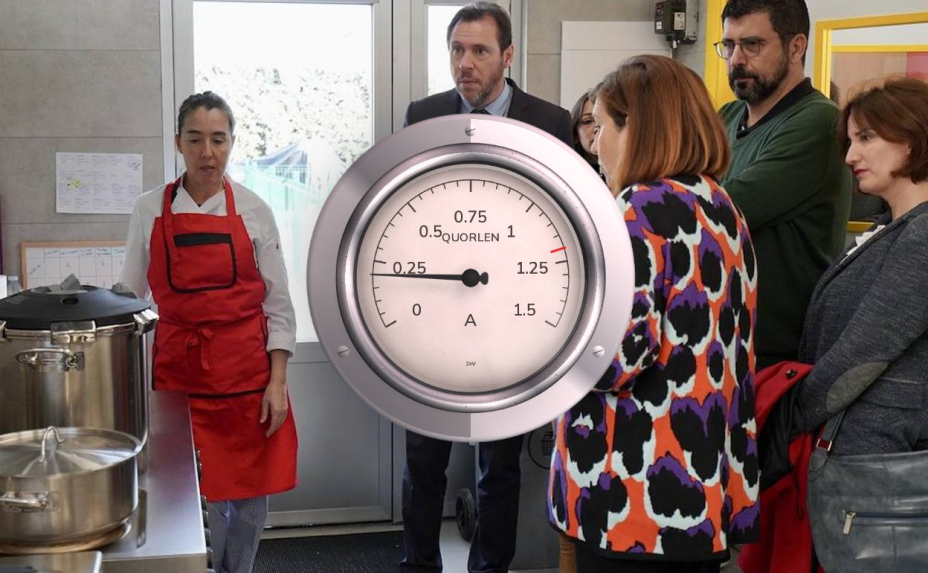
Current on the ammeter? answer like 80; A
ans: 0.2; A
